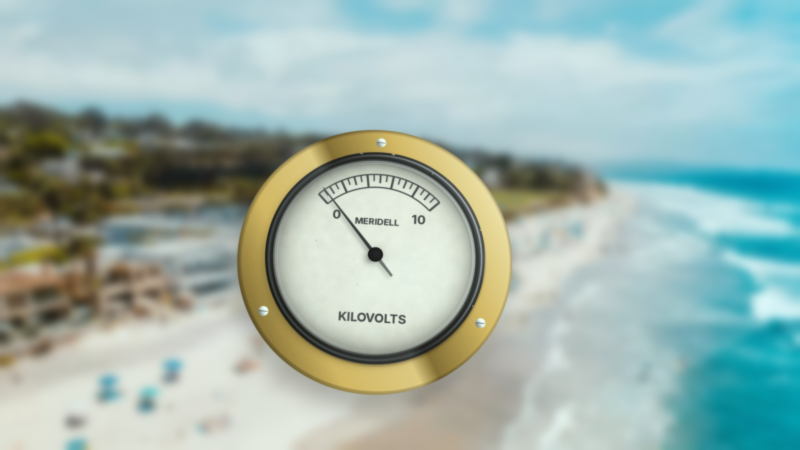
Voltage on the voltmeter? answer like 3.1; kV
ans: 0.5; kV
